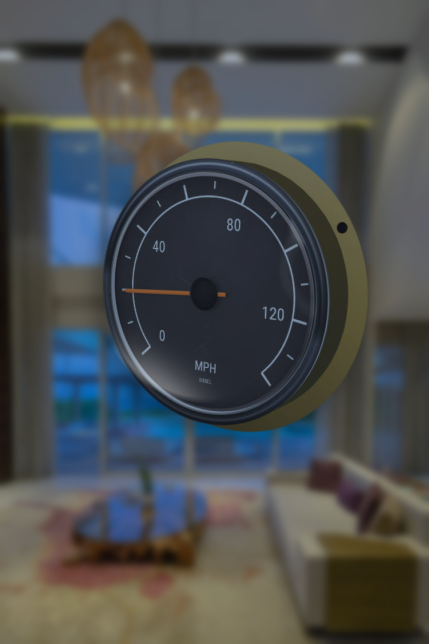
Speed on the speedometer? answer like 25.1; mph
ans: 20; mph
